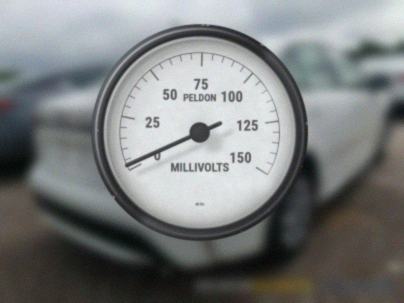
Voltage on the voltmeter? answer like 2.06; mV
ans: 2.5; mV
